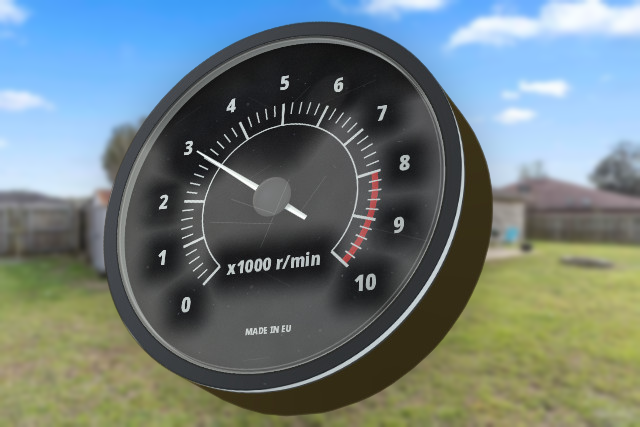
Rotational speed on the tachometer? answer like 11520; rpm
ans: 3000; rpm
